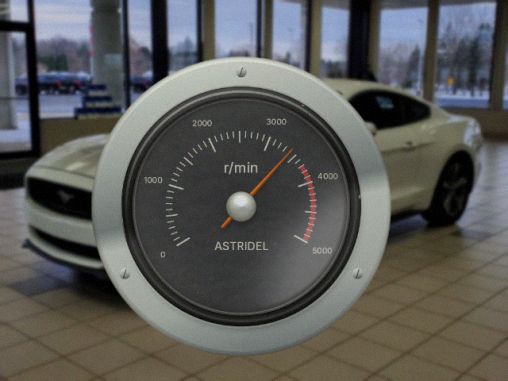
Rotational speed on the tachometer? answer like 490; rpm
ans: 3400; rpm
